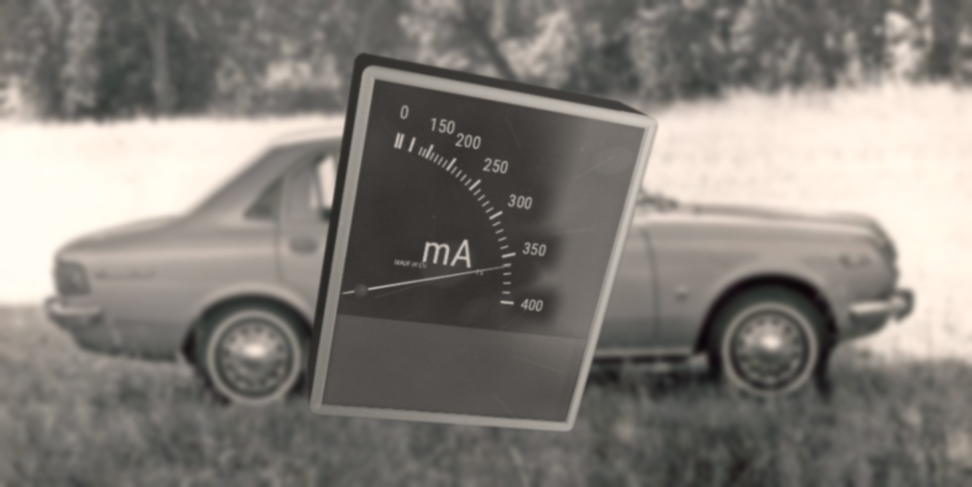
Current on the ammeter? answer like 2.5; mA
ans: 360; mA
